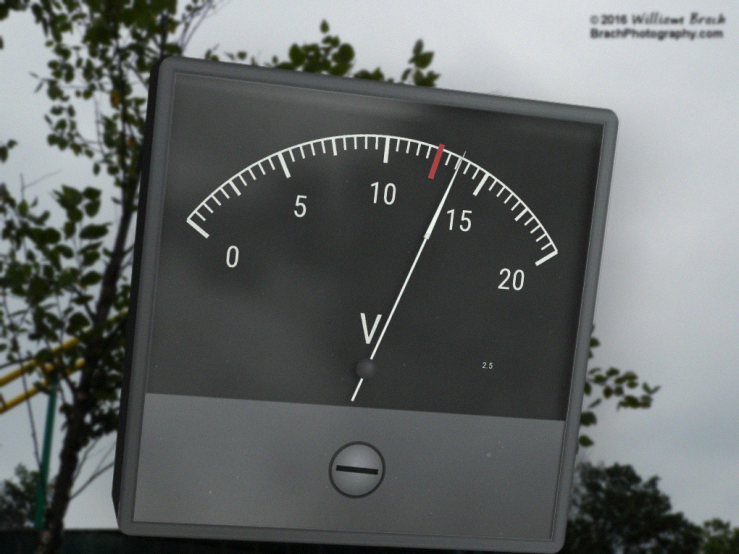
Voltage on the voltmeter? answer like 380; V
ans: 13.5; V
